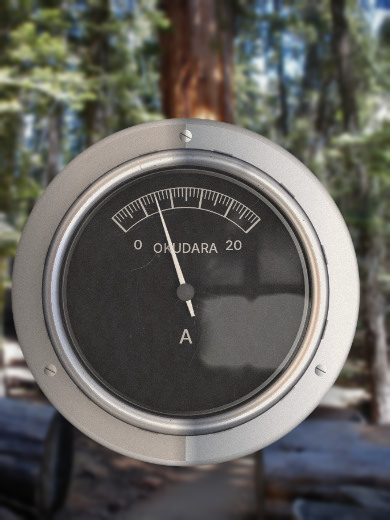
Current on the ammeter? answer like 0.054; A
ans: 6; A
